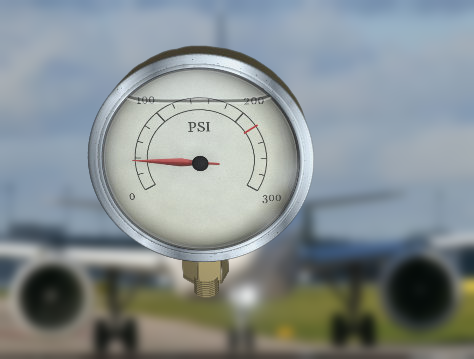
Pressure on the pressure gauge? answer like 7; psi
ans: 40; psi
